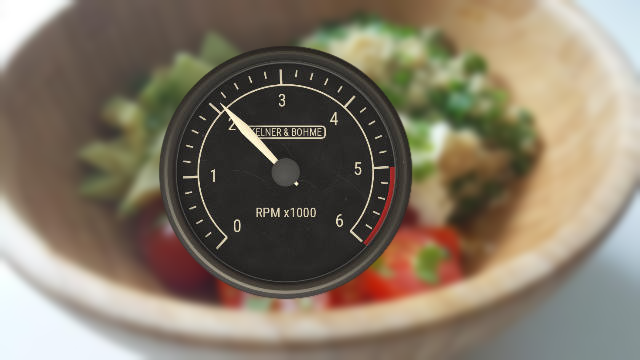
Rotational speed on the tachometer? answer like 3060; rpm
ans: 2100; rpm
